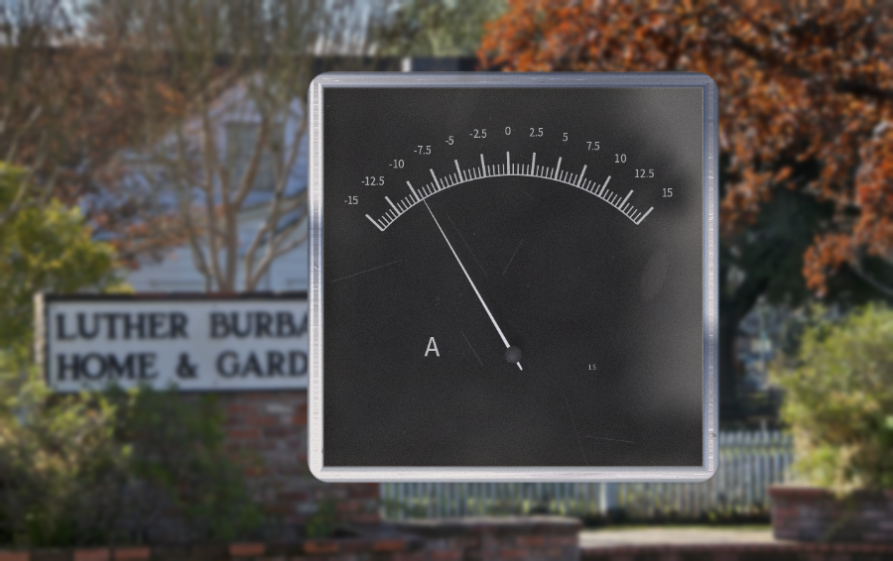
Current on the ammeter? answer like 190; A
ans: -9.5; A
